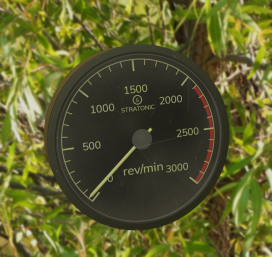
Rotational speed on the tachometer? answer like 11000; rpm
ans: 50; rpm
